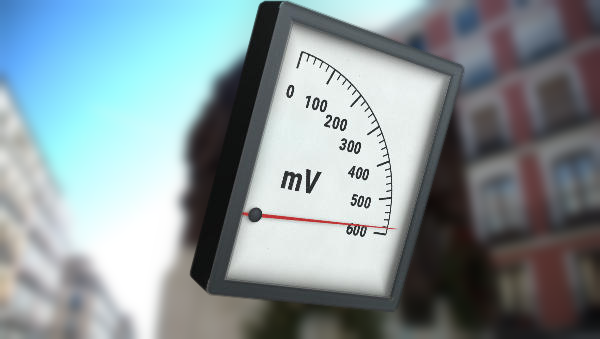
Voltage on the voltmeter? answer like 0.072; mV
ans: 580; mV
